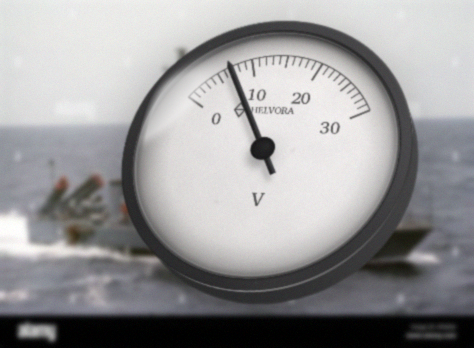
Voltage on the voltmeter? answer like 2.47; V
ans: 7; V
